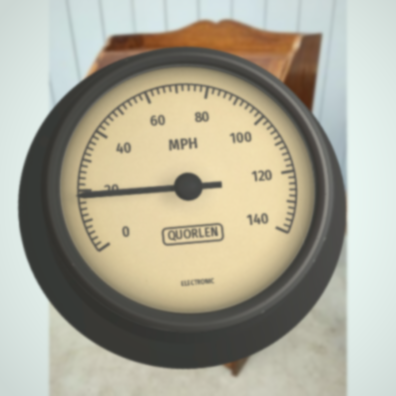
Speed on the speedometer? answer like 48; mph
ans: 18; mph
